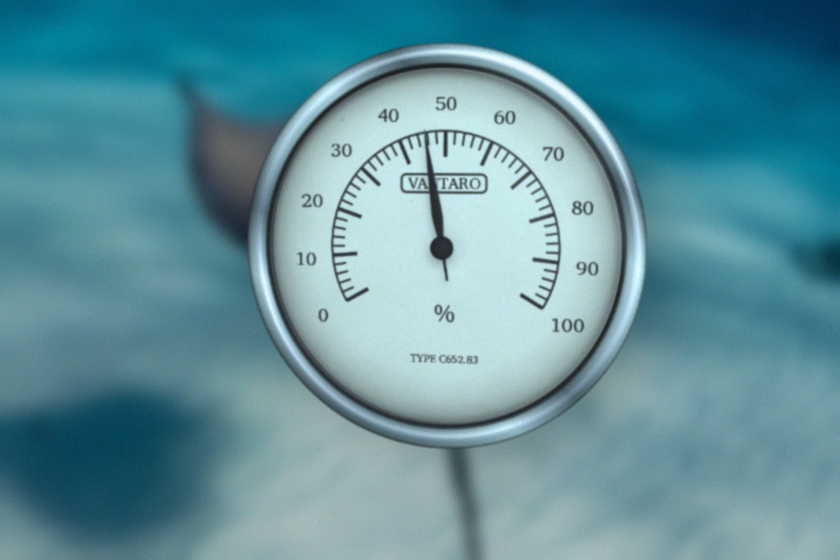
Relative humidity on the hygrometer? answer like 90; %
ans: 46; %
